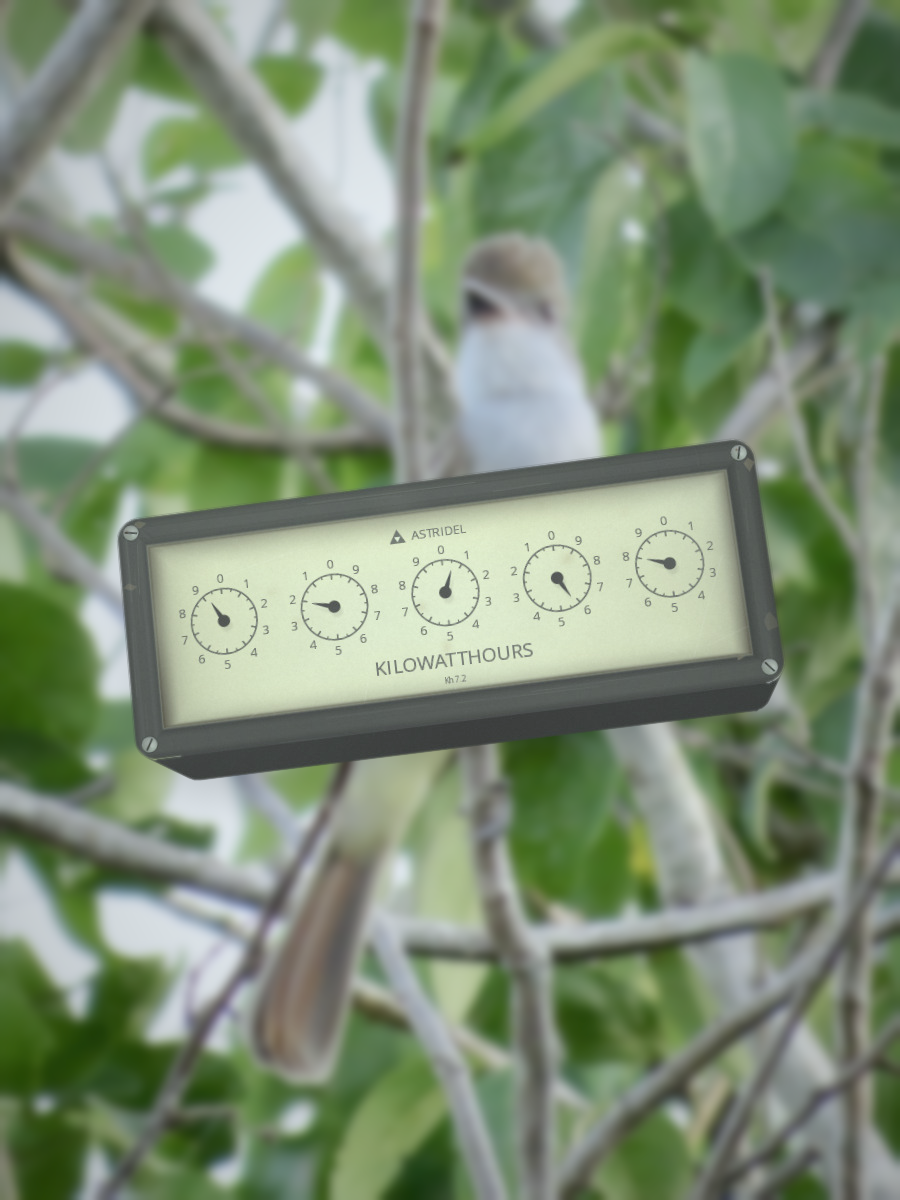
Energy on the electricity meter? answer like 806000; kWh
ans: 92058; kWh
